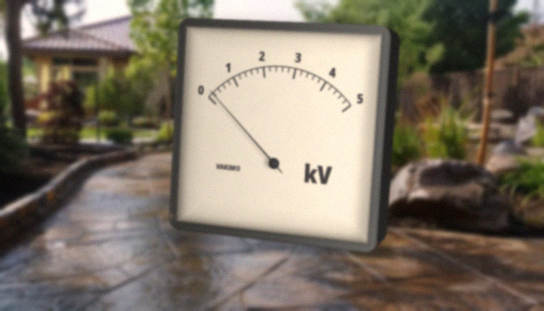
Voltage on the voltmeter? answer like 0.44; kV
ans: 0.2; kV
